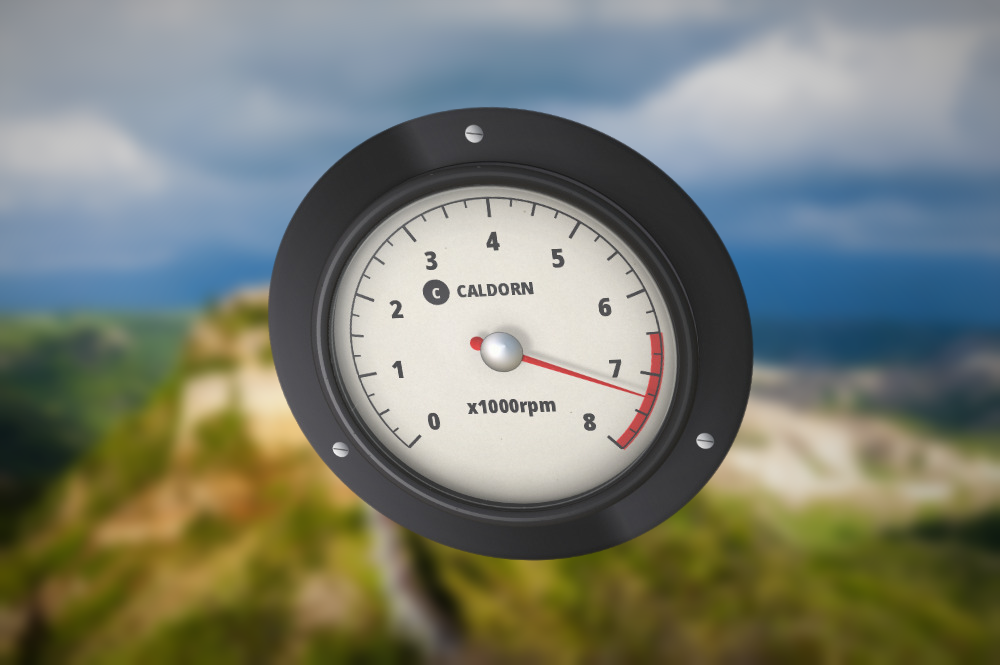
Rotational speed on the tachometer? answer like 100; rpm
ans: 7250; rpm
